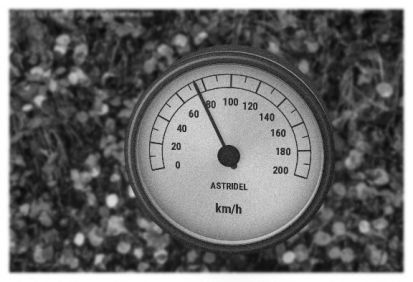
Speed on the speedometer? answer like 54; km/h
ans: 75; km/h
